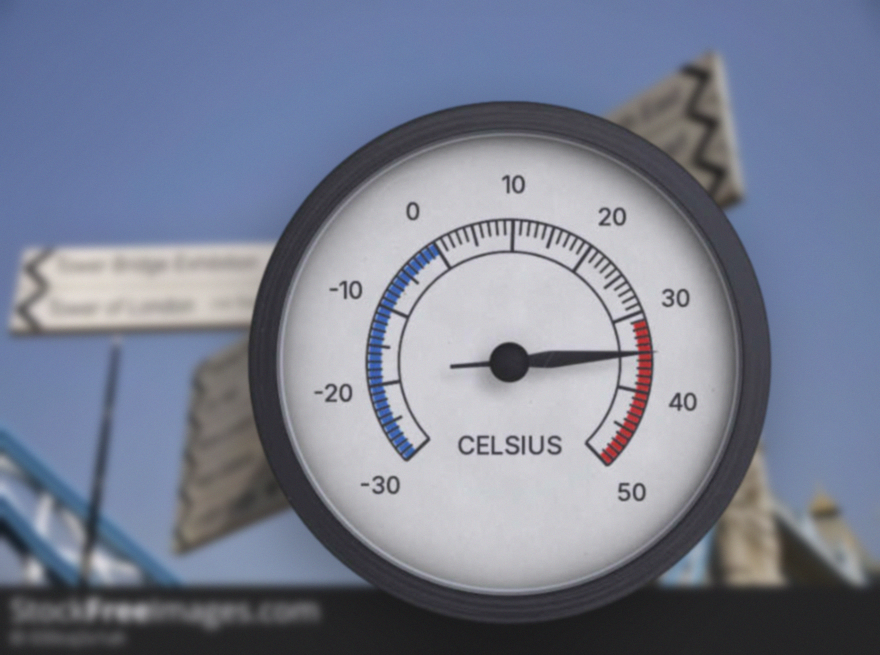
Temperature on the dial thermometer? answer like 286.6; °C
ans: 35; °C
